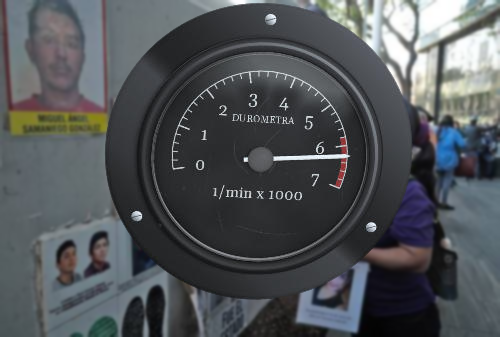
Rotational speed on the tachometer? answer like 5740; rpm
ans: 6200; rpm
